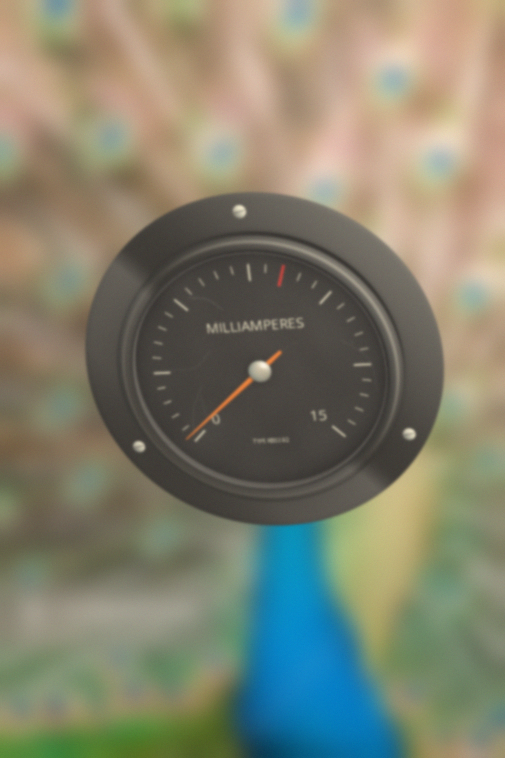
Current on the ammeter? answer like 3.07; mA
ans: 0.25; mA
